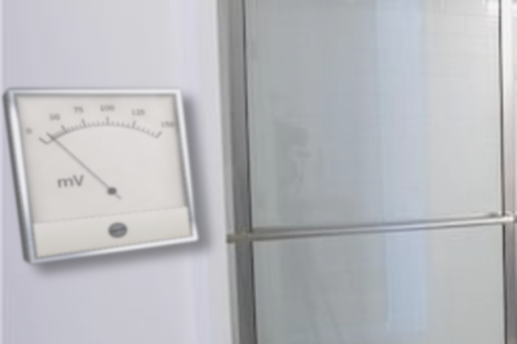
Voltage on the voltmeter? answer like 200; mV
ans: 25; mV
